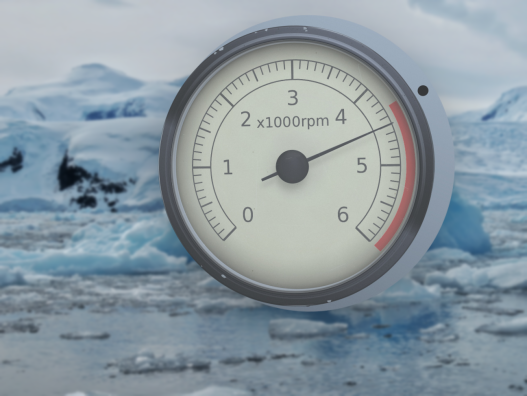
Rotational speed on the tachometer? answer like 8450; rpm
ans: 4500; rpm
